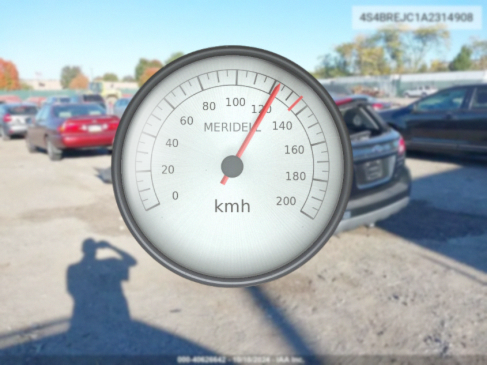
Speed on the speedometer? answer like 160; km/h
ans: 122.5; km/h
